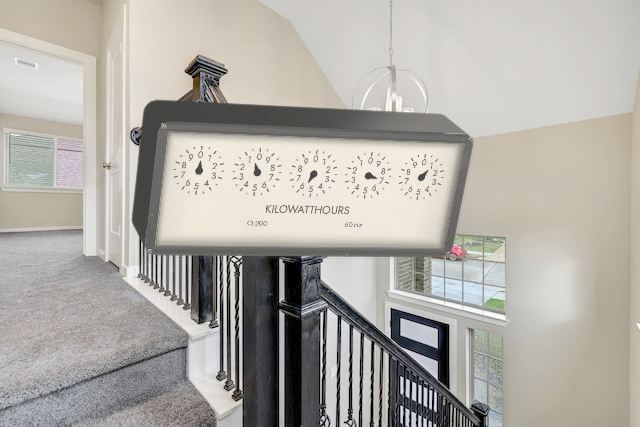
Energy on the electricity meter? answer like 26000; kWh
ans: 571; kWh
